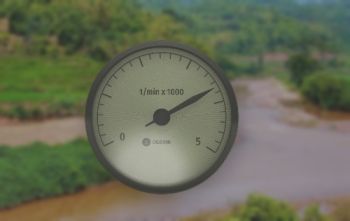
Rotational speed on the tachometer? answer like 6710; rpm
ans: 3700; rpm
